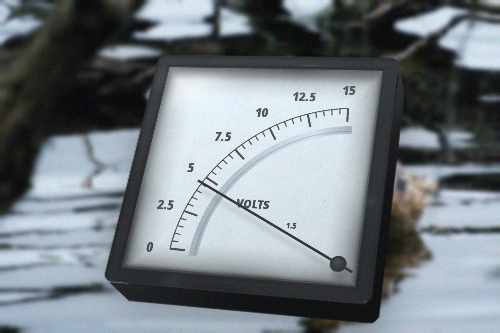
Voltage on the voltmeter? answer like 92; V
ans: 4.5; V
